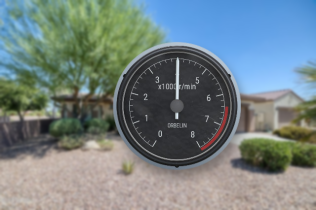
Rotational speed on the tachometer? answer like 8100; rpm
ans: 4000; rpm
